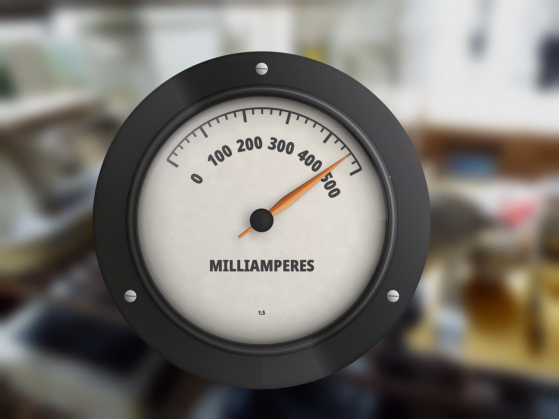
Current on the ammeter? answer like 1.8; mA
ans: 460; mA
